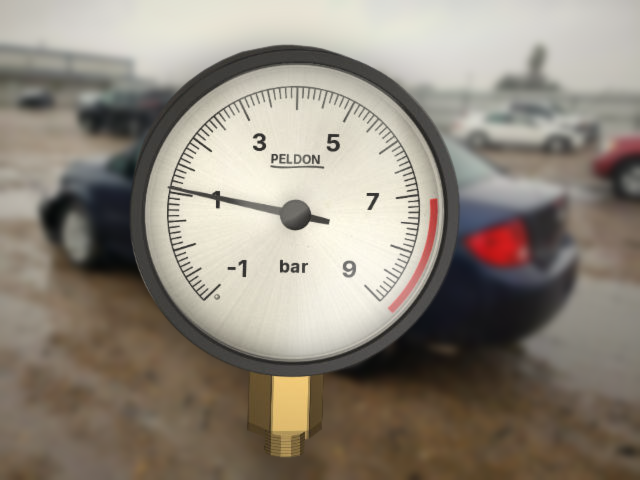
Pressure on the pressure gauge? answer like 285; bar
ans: 1.1; bar
